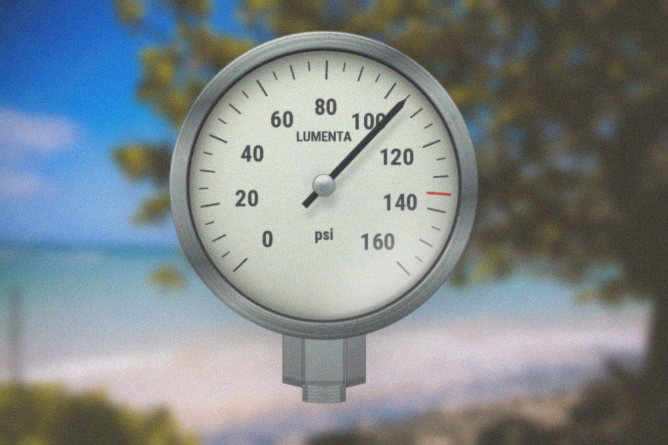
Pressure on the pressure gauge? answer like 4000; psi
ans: 105; psi
